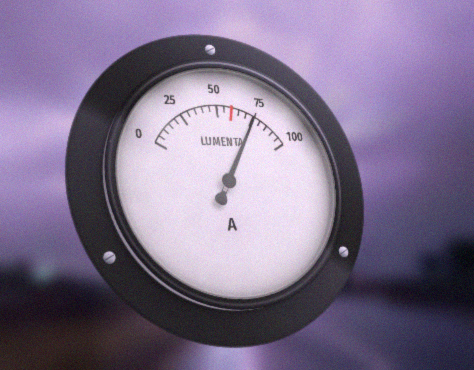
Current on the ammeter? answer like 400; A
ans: 75; A
